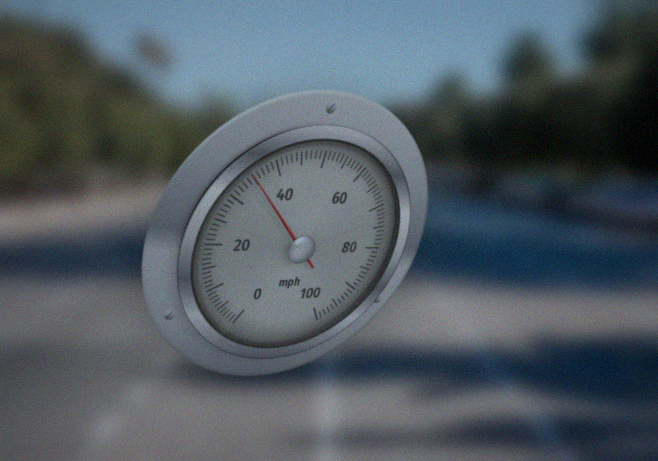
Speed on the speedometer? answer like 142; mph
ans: 35; mph
